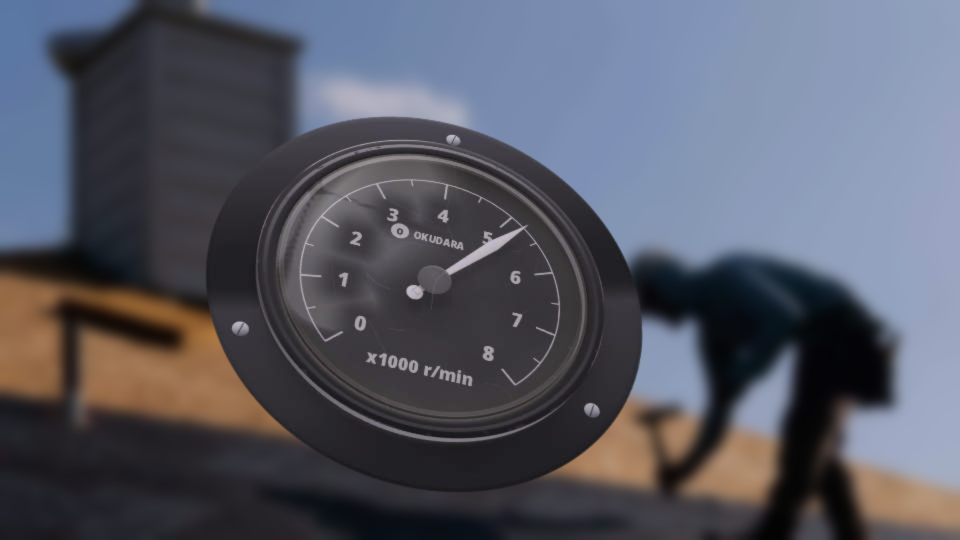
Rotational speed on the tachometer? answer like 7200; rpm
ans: 5250; rpm
